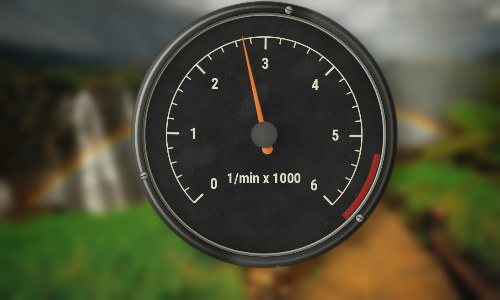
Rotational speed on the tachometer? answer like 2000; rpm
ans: 2700; rpm
